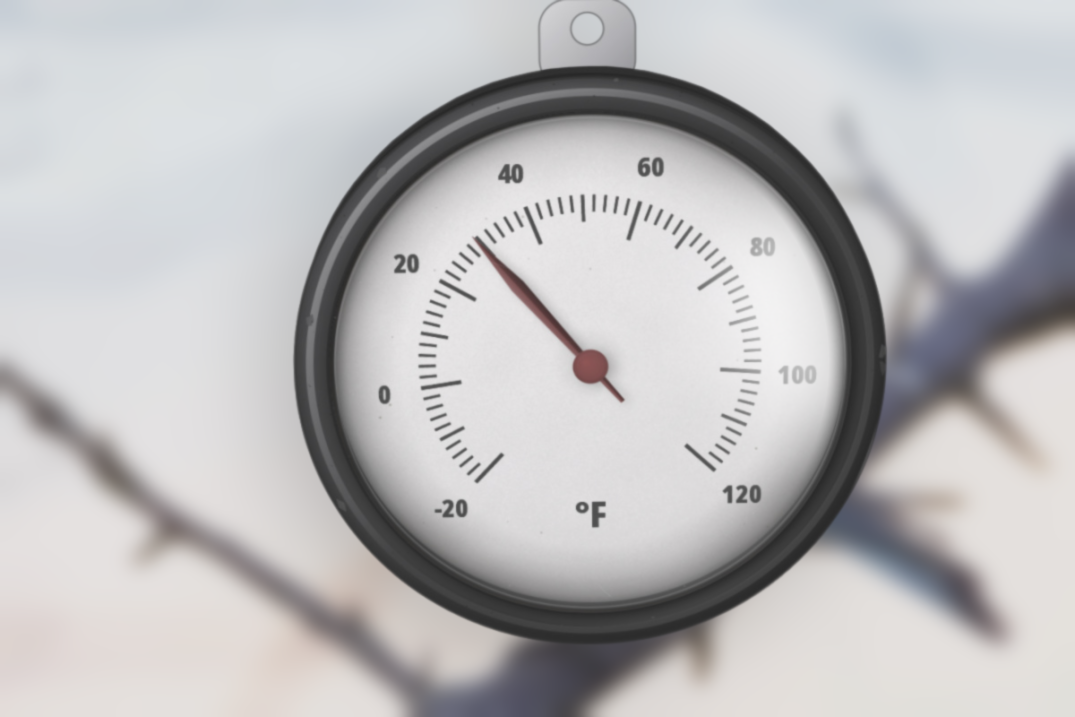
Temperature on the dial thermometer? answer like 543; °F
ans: 30; °F
